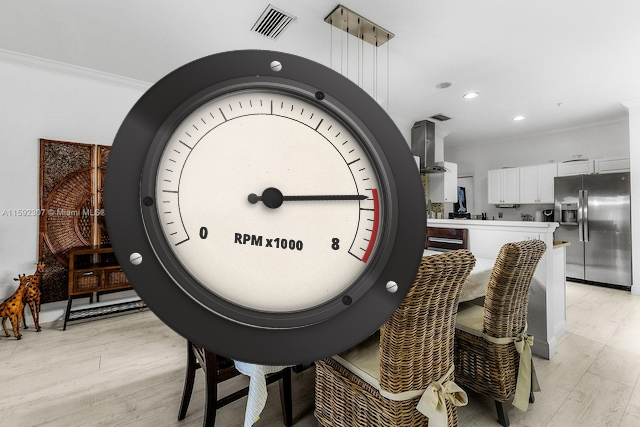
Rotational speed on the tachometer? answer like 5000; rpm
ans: 6800; rpm
